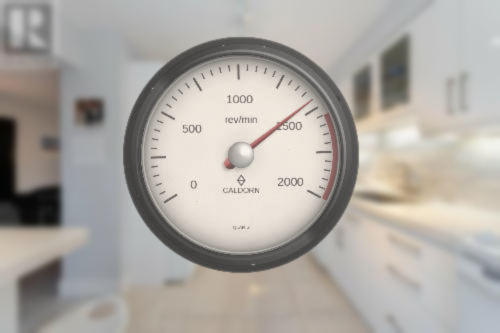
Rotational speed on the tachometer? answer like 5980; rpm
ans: 1450; rpm
